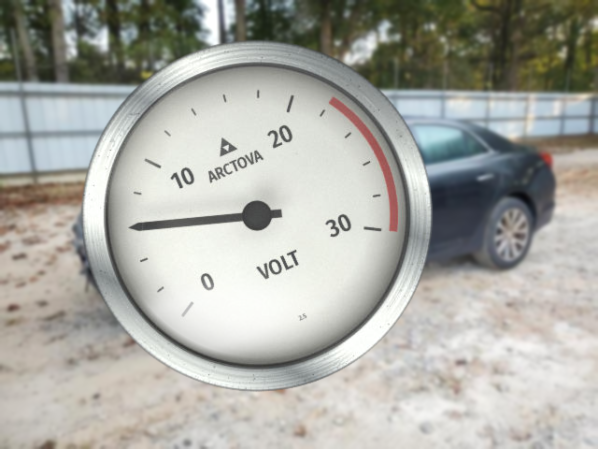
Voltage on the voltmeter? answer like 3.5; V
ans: 6; V
